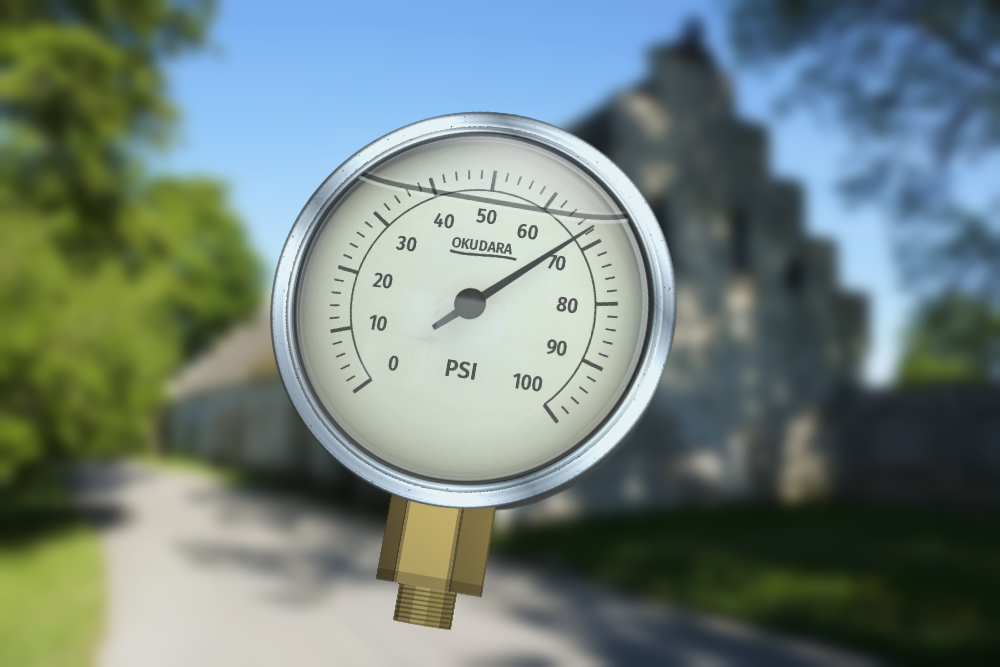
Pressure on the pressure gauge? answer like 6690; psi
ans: 68; psi
